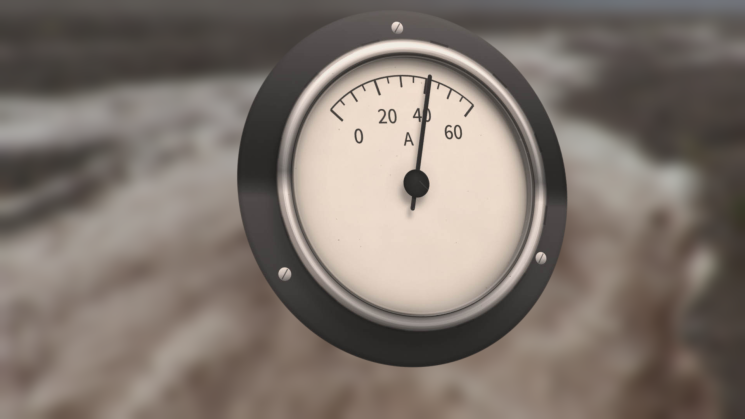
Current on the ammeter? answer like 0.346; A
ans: 40; A
